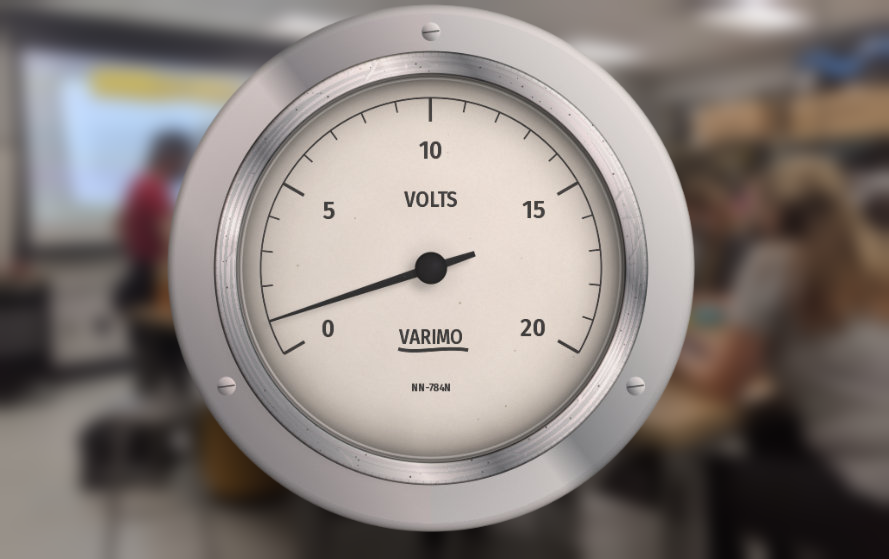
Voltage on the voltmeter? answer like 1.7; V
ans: 1; V
